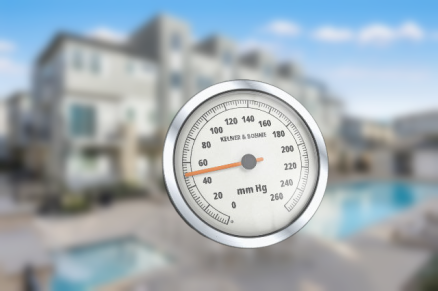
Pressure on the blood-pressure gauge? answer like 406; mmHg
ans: 50; mmHg
